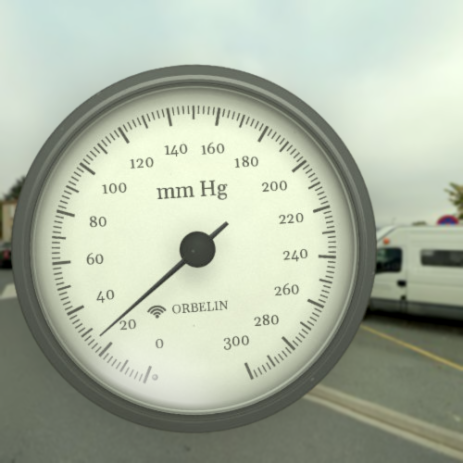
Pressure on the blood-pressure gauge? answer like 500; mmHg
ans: 26; mmHg
